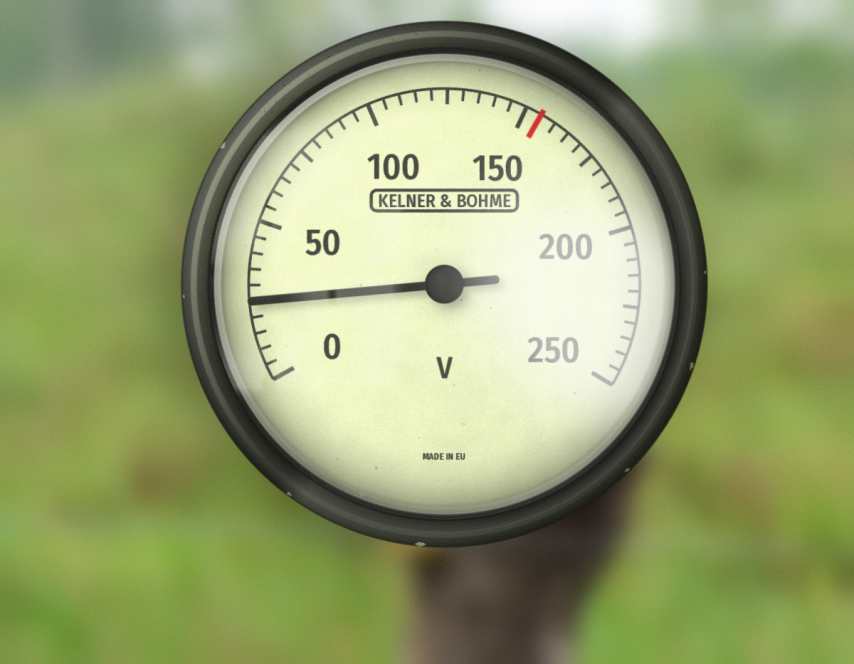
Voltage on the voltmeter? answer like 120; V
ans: 25; V
